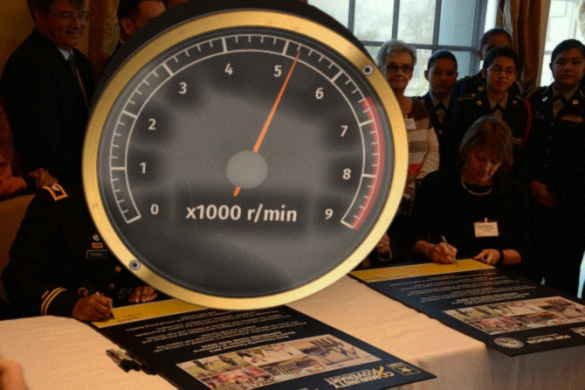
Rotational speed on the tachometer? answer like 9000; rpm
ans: 5200; rpm
